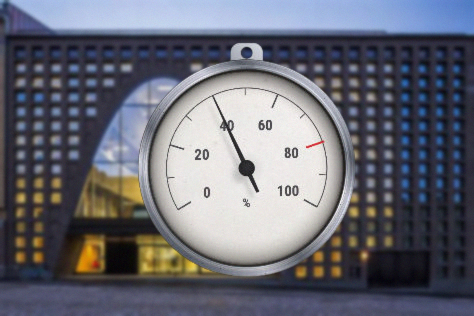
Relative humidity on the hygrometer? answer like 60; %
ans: 40; %
